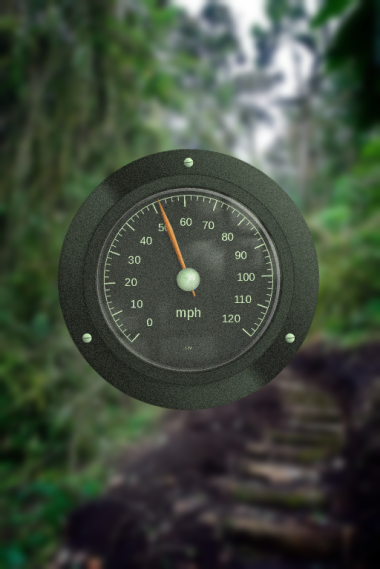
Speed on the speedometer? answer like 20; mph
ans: 52; mph
